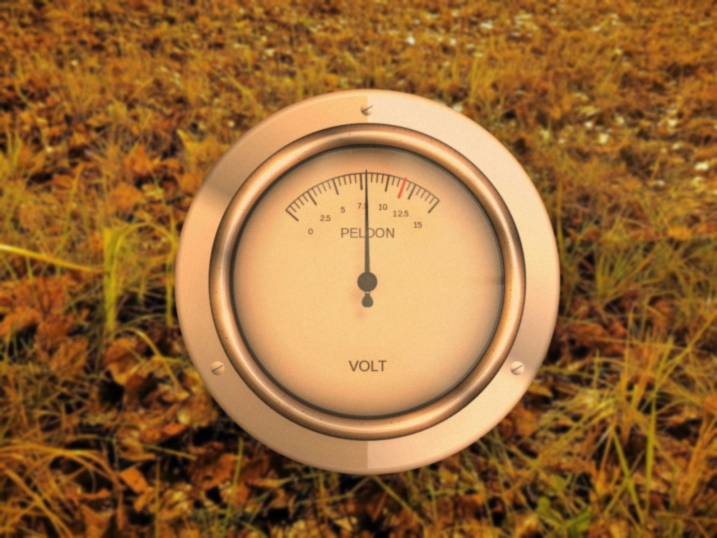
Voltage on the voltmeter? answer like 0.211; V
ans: 8; V
